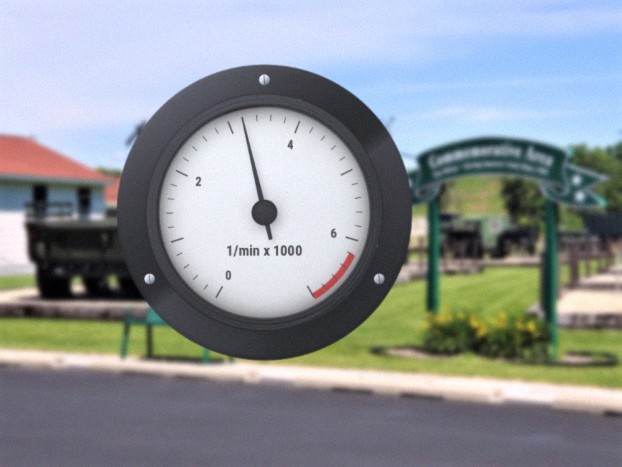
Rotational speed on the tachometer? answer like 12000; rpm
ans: 3200; rpm
